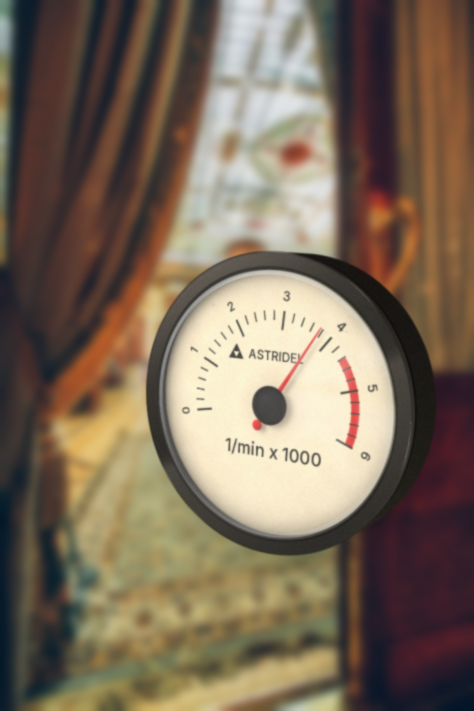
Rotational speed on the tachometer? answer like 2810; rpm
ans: 3800; rpm
